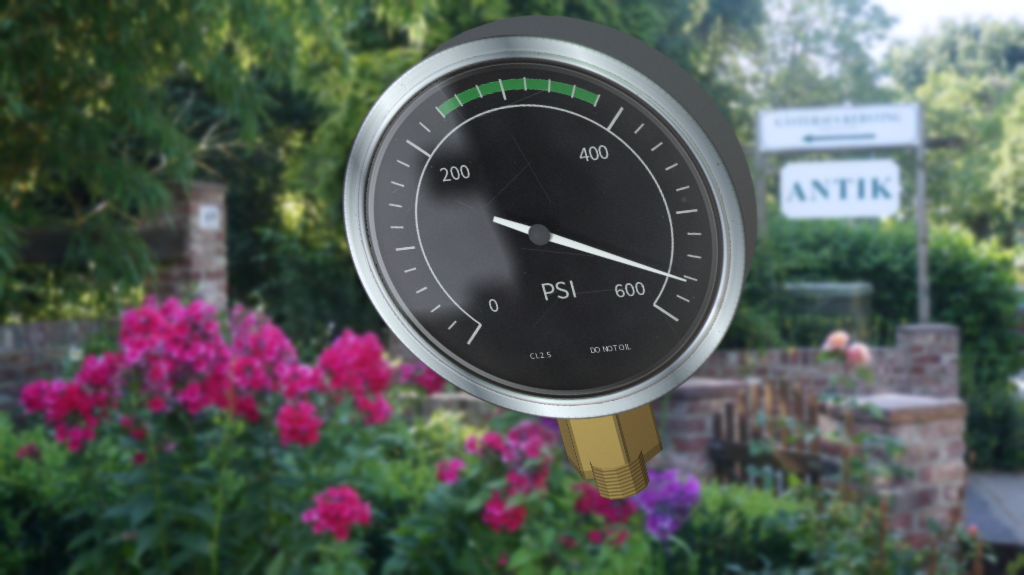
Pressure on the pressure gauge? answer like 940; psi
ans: 560; psi
